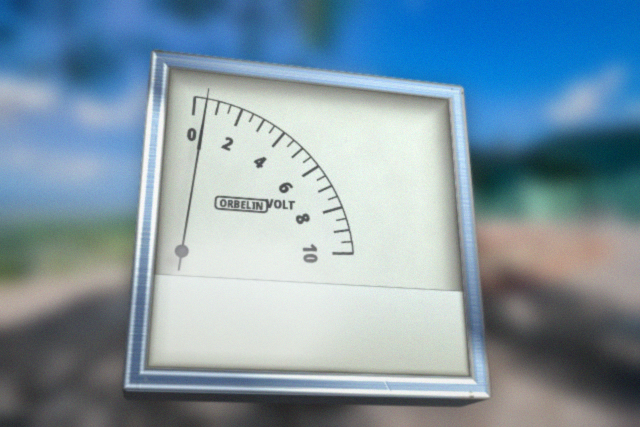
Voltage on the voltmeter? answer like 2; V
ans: 0.5; V
